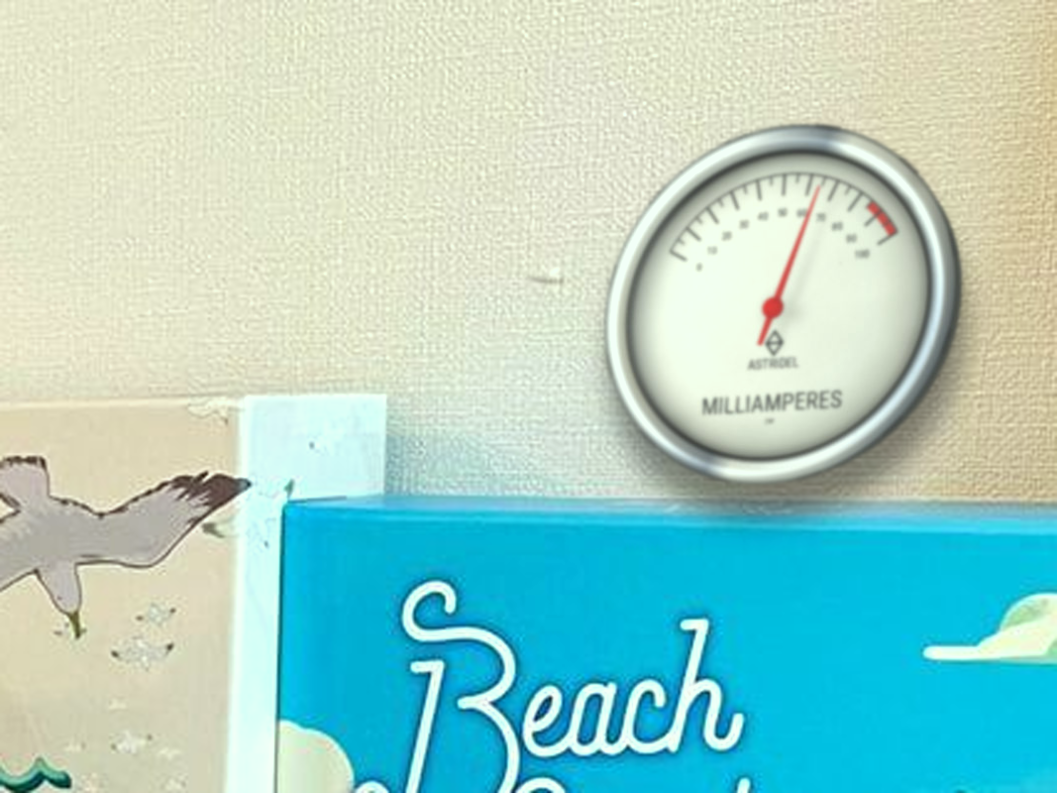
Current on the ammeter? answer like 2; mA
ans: 65; mA
